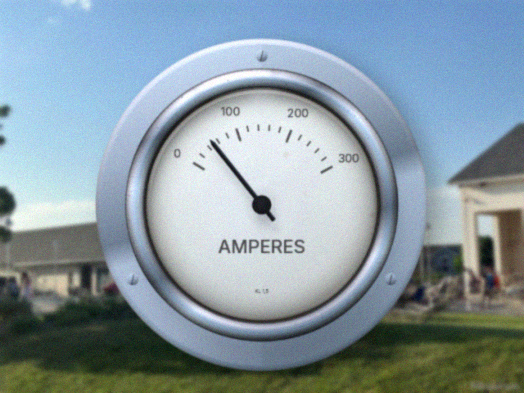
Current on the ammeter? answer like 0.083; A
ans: 50; A
